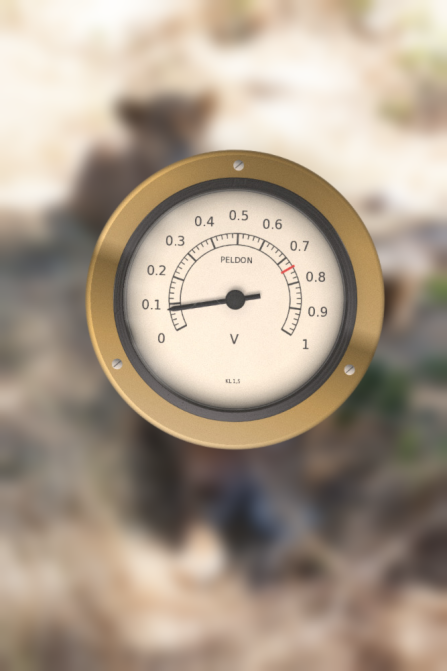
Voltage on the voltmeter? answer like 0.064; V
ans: 0.08; V
